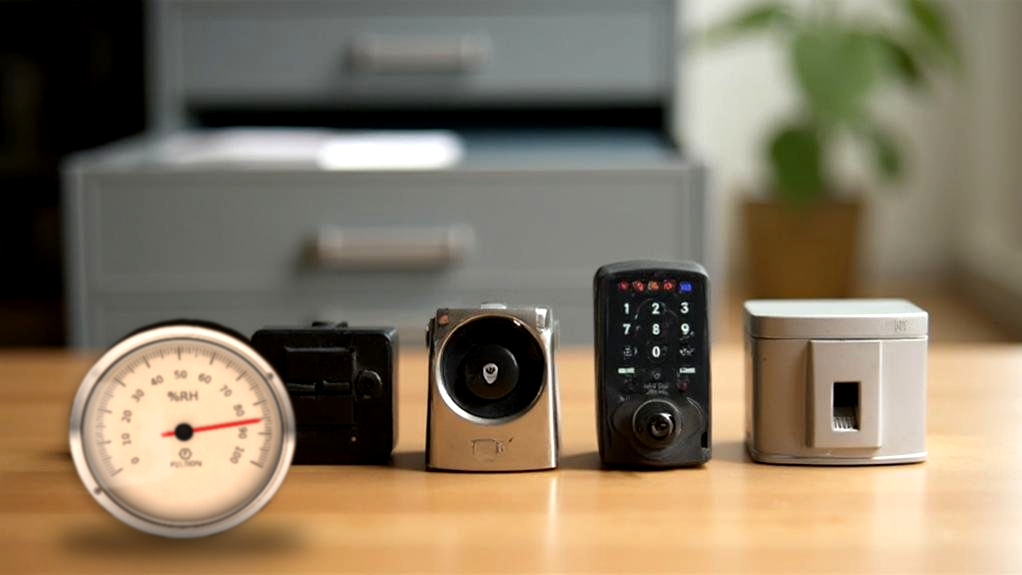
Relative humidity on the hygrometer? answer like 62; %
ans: 85; %
